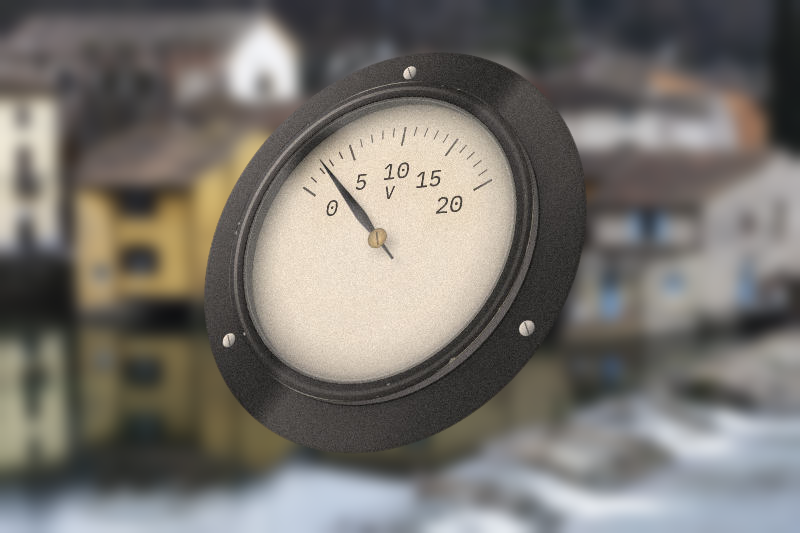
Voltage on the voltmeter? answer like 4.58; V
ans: 2.5; V
